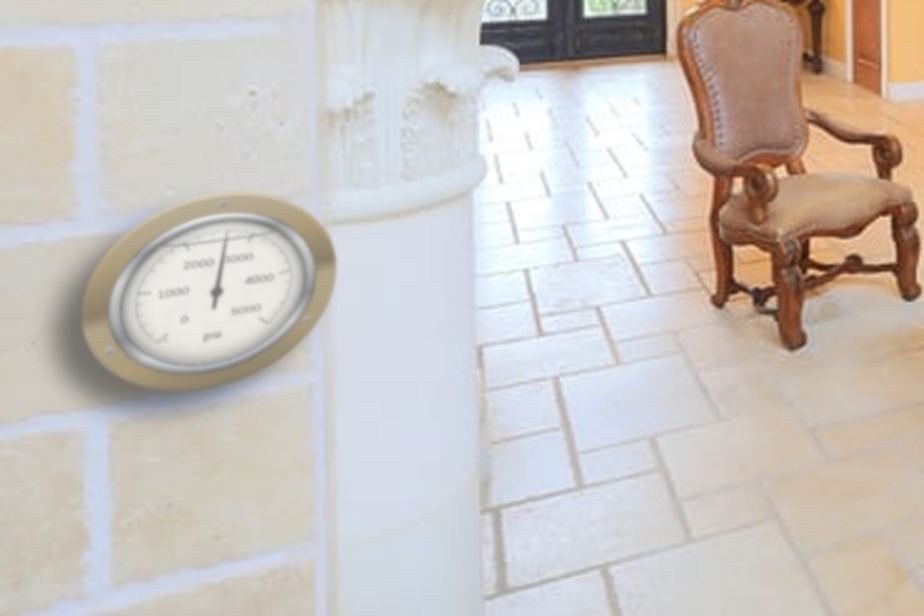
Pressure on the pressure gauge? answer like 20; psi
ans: 2600; psi
